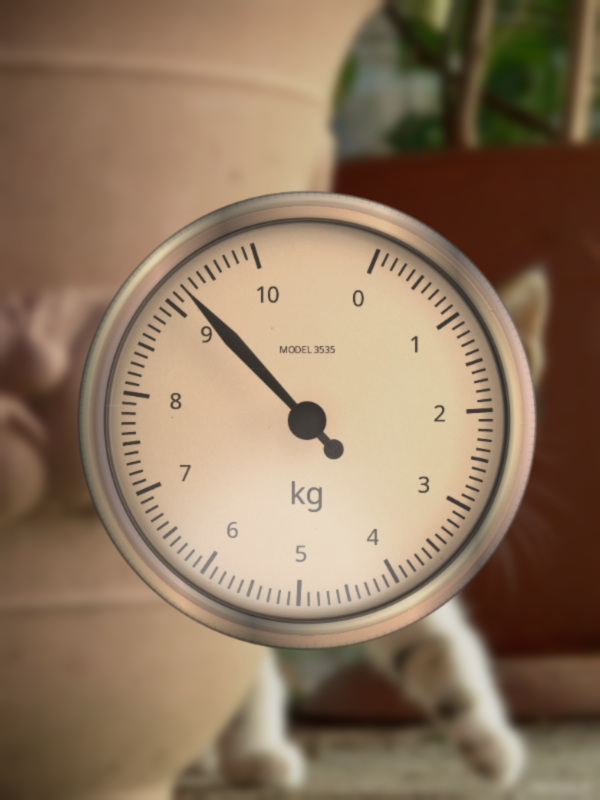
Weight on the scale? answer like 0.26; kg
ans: 9.2; kg
